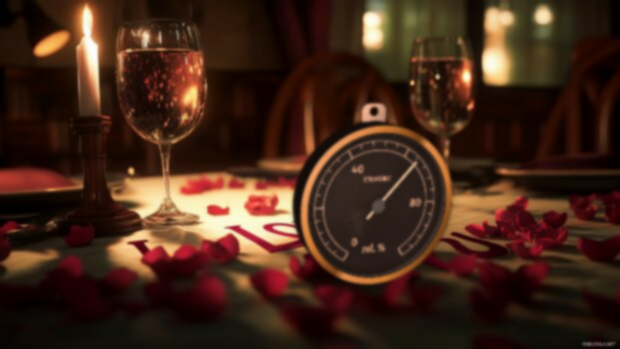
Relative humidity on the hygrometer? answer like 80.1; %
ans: 64; %
